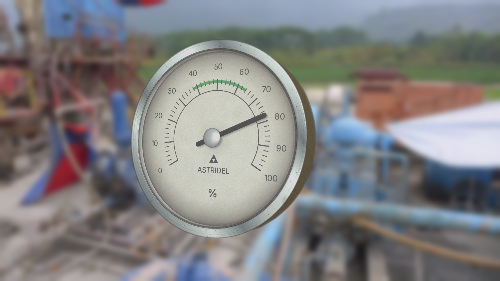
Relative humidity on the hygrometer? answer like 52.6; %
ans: 78; %
